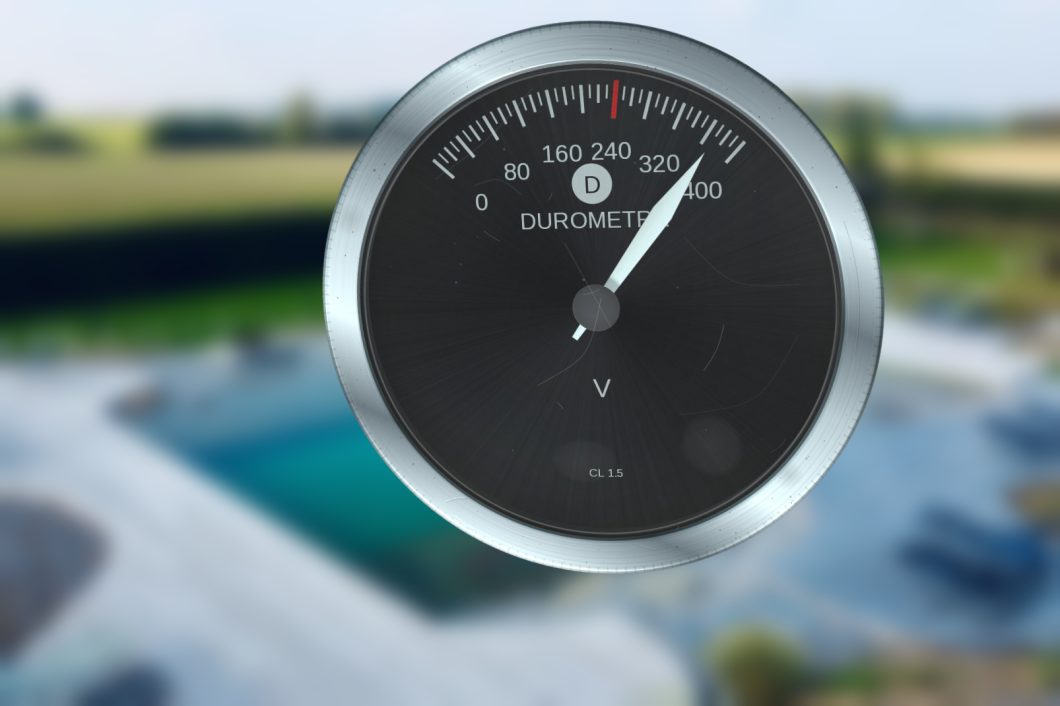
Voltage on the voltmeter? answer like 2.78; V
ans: 370; V
